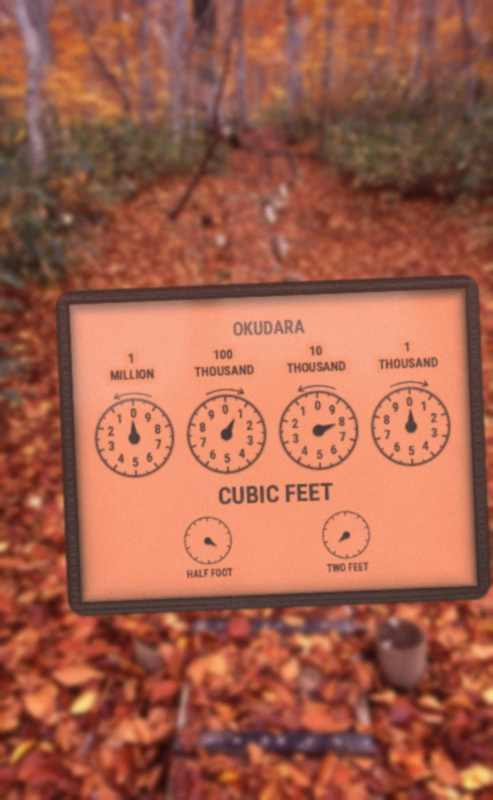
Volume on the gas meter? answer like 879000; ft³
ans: 8000; ft³
